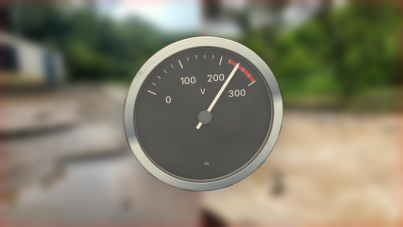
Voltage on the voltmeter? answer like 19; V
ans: 240; V
